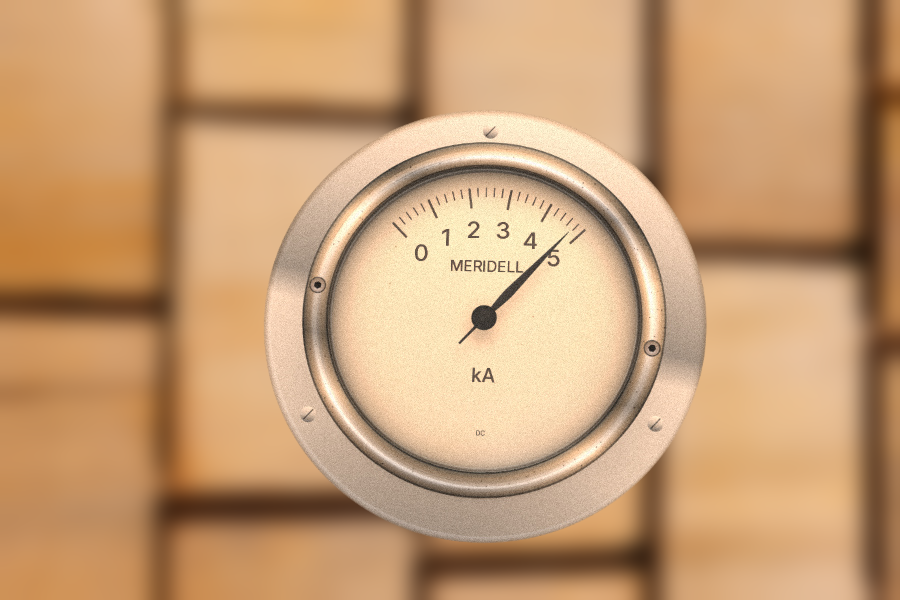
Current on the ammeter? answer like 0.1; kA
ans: 4.8; kA
